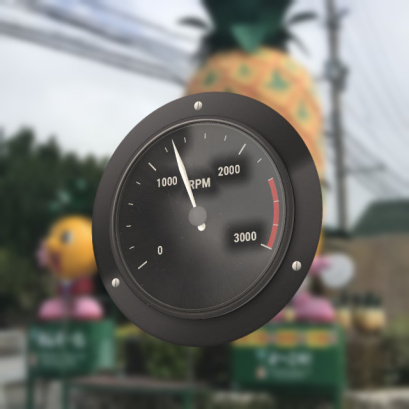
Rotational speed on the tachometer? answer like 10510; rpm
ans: 1300; rpm
